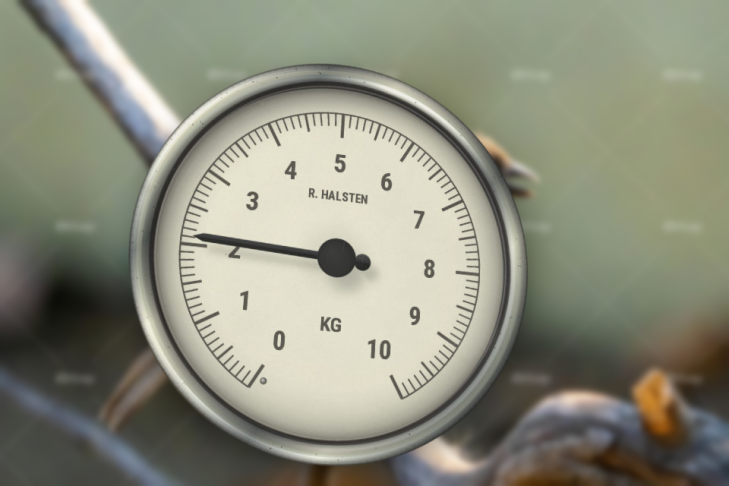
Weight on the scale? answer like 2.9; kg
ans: 2.1; kg
